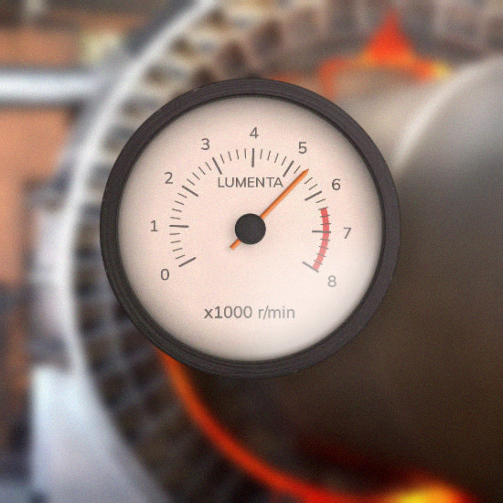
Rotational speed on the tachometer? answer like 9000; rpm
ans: 5400; rpm
